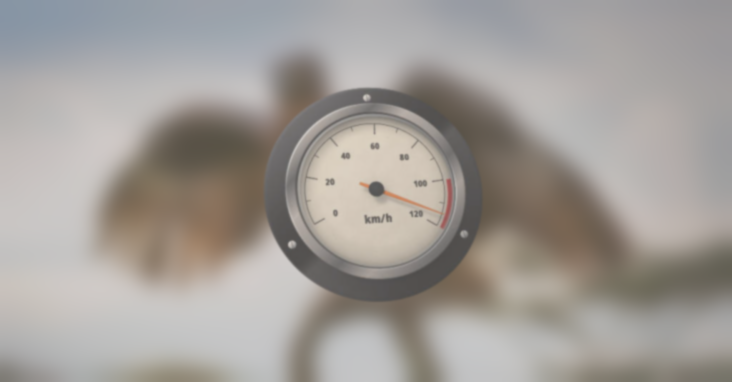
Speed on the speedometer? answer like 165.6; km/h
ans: 115; km/h
